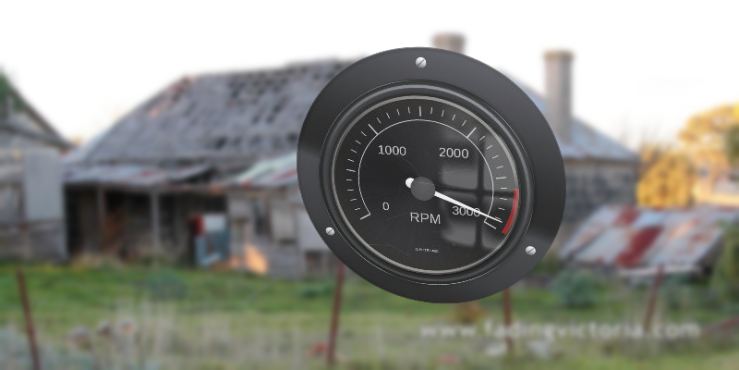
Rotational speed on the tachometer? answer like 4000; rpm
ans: 2900; rpm
